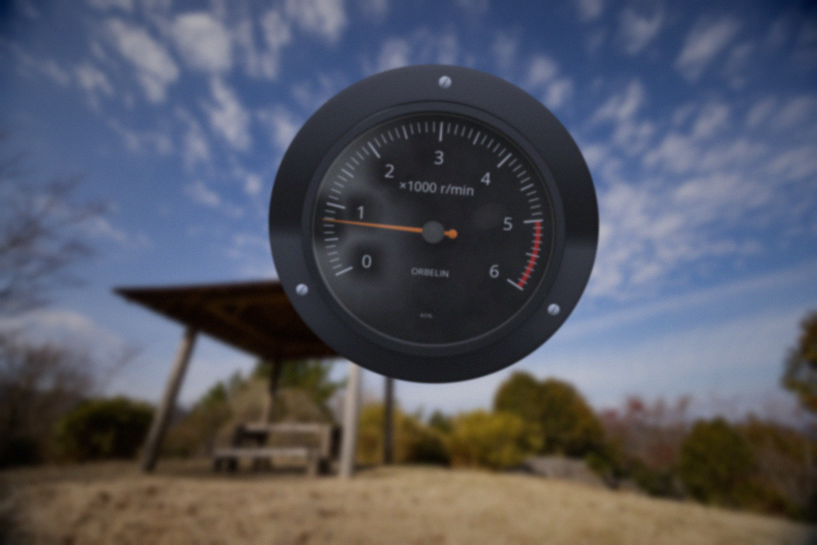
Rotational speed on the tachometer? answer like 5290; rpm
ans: 800; rpm
